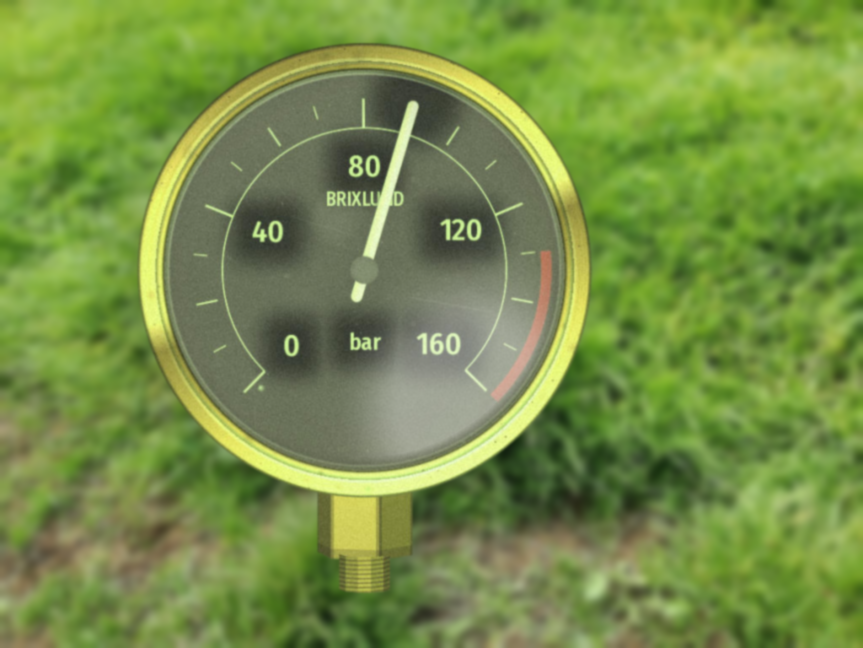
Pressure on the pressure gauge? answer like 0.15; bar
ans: 90; bar
